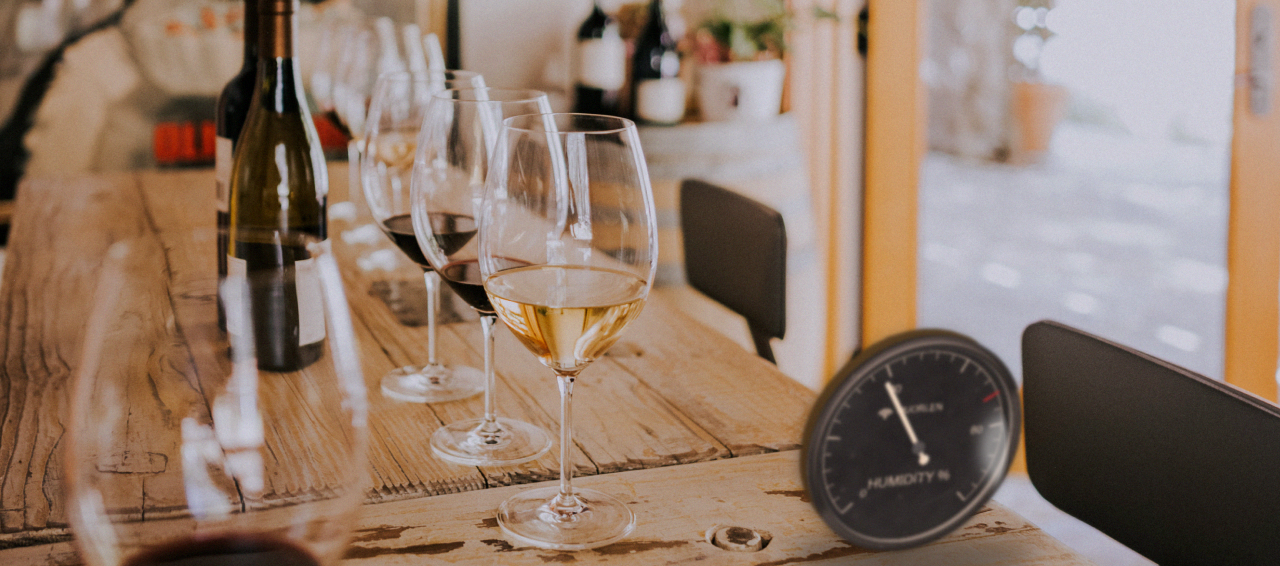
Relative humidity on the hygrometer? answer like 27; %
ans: 38; %
